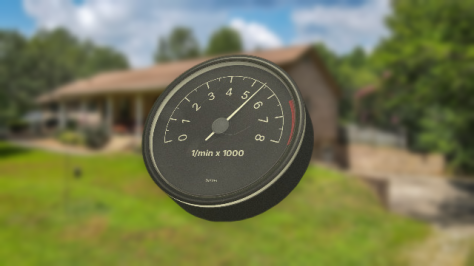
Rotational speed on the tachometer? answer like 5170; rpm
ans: 5500; rpm
